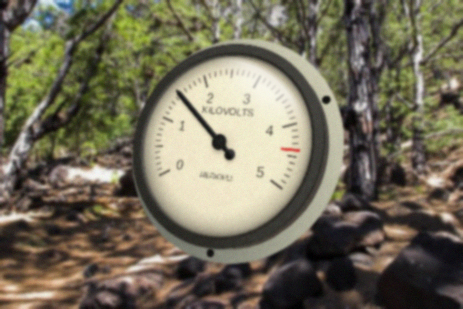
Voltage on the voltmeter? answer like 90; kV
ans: 1.5; kV
